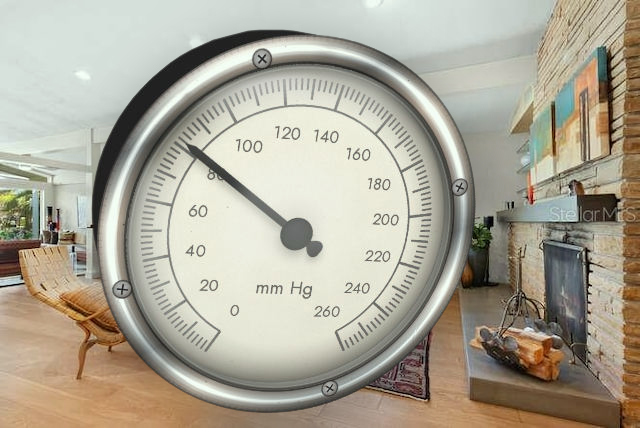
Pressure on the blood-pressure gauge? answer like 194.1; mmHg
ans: 82; mmHg
